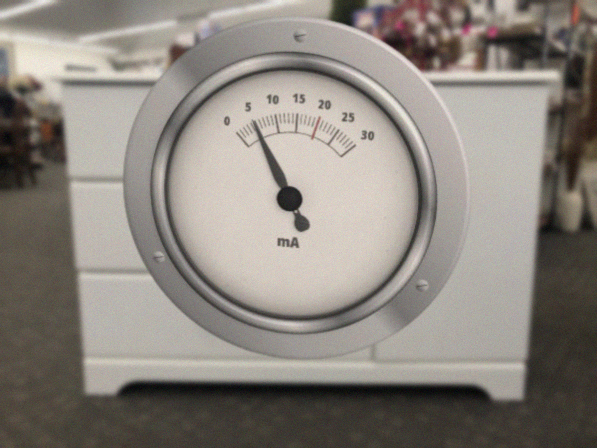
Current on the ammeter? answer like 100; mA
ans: 5; mA
